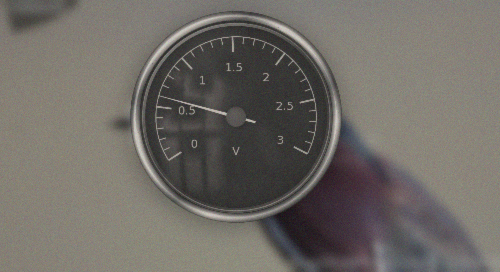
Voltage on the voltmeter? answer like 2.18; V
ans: 0.6; V
